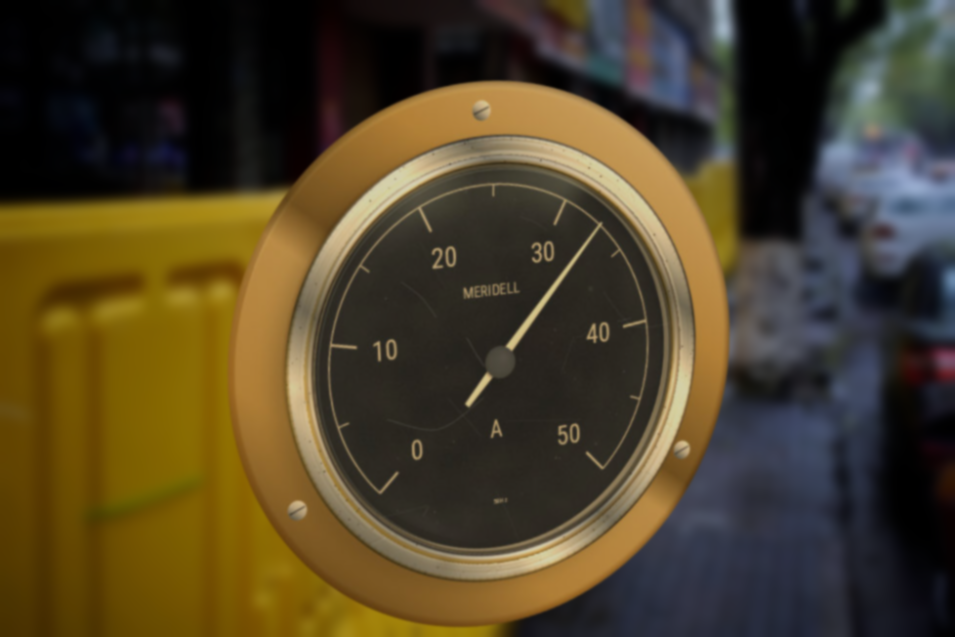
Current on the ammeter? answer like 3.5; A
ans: 32.5; A
